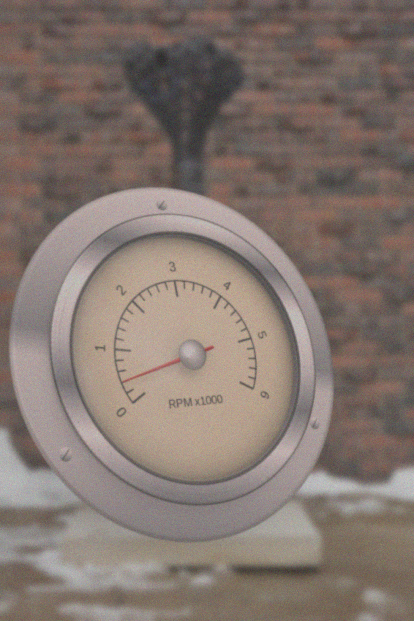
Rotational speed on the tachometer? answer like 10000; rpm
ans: 400; rpm
